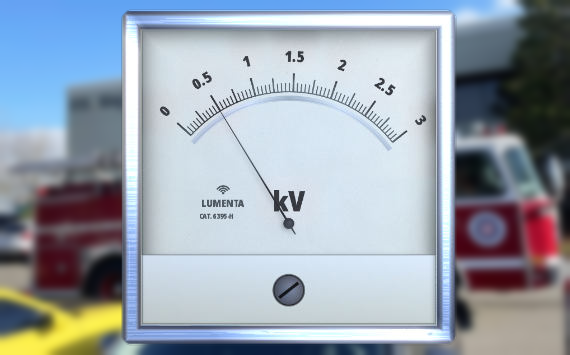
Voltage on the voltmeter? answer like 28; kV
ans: 0.5; kV
